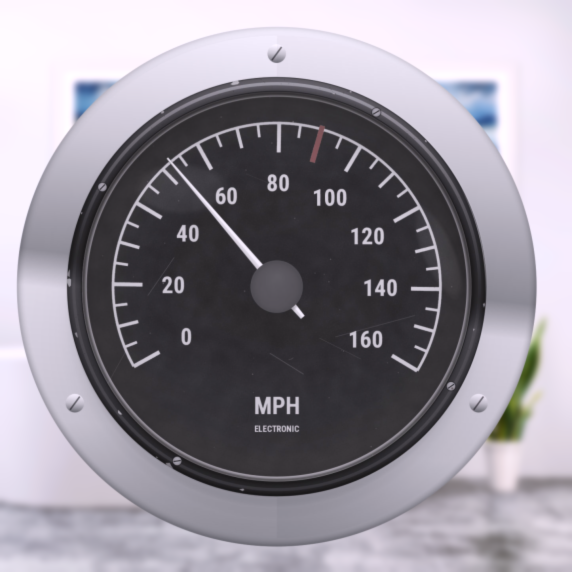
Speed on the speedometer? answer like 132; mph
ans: 52.5; mph
